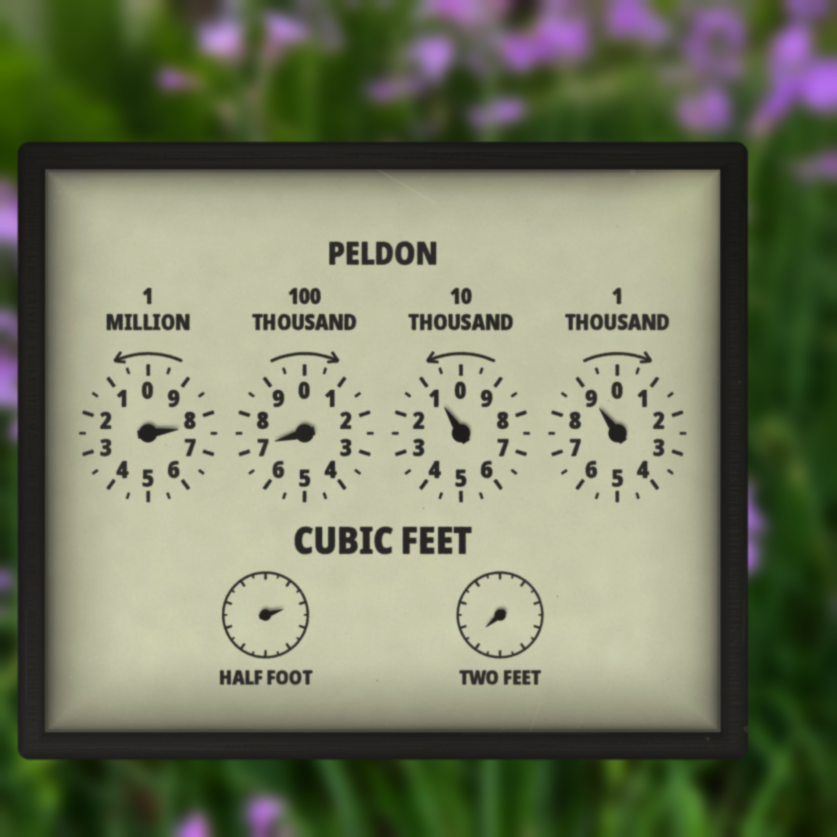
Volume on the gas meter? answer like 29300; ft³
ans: 770900; ft³
